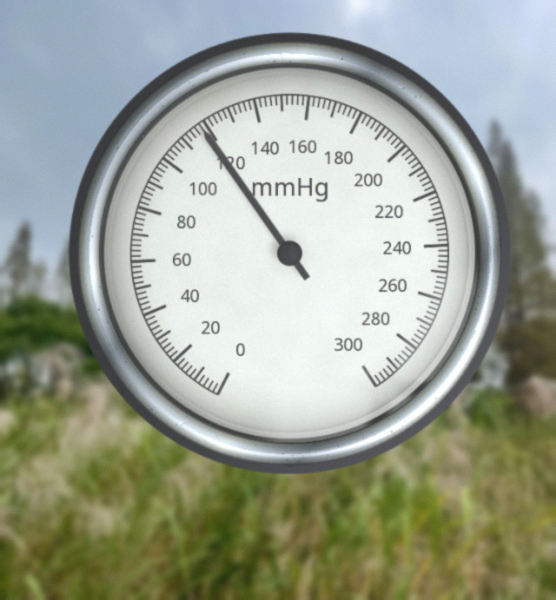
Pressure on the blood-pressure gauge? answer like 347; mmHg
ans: 118; mmHg
